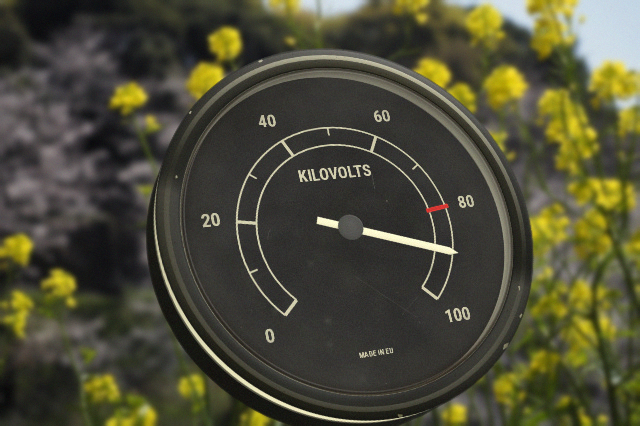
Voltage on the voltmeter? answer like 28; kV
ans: 90; kV
